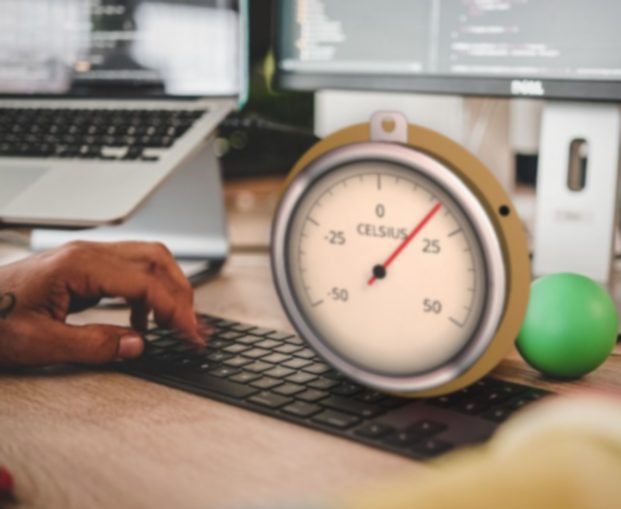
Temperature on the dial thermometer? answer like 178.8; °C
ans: 17.5; °C
